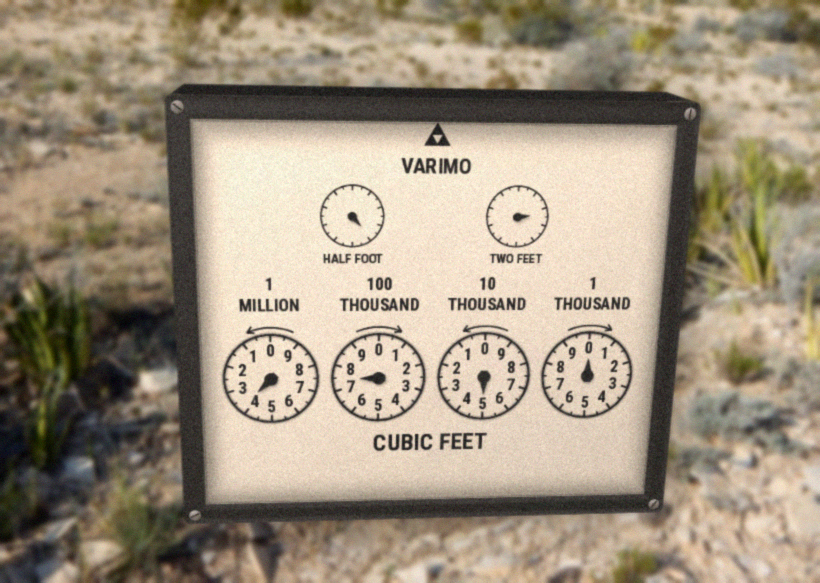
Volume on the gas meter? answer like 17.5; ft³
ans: 375000; ft³
